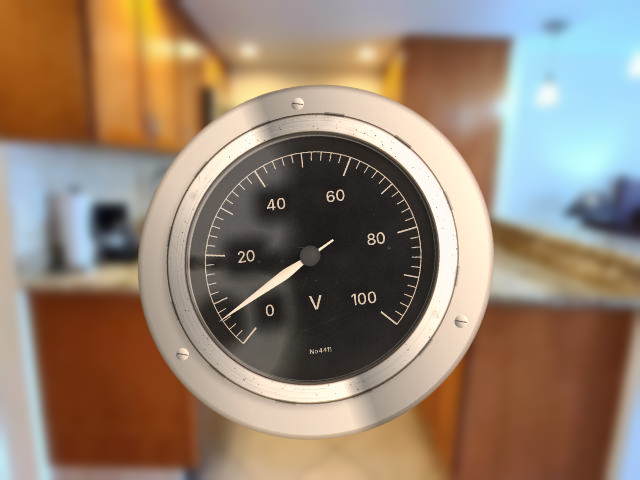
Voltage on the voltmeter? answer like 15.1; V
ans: 6; V
